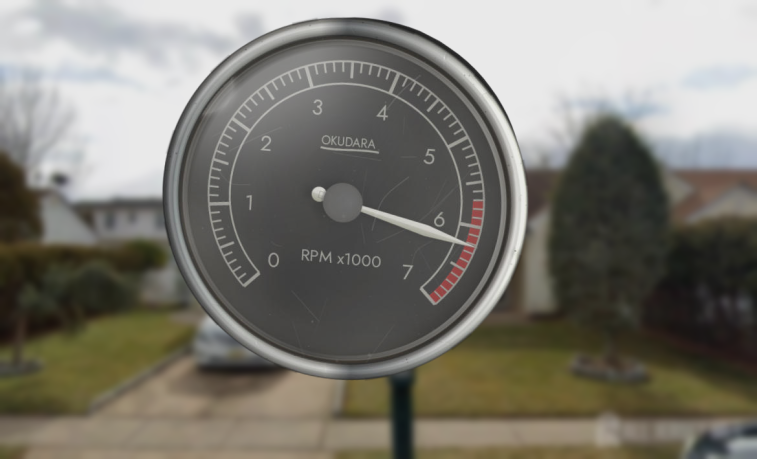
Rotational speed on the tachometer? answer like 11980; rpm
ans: 6200; rpm
